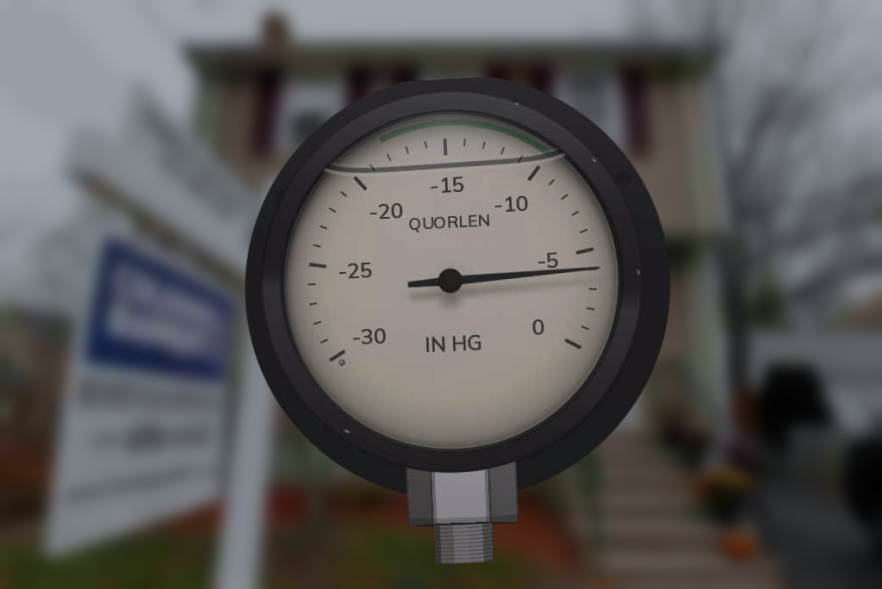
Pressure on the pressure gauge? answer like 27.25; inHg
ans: -4; inHg
